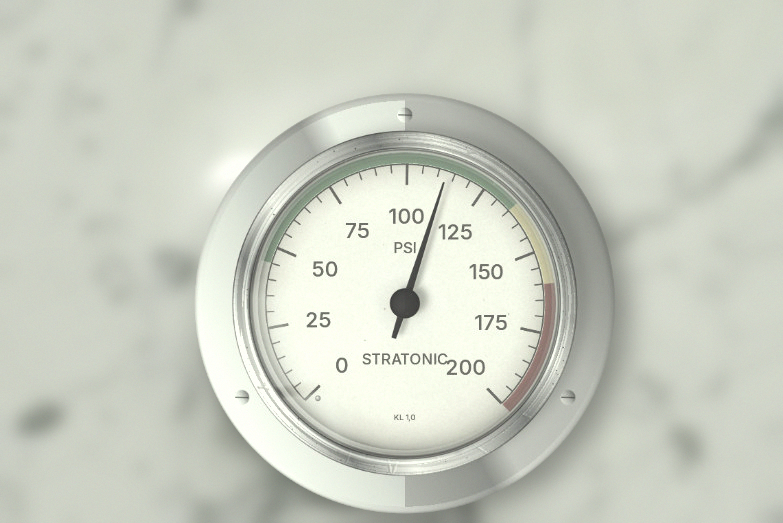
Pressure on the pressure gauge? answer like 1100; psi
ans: 112.5; psi
